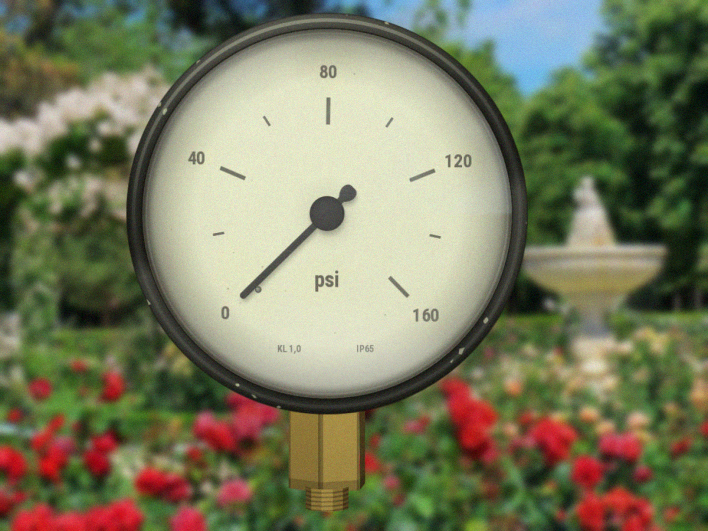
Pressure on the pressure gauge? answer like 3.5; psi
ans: 0; psi
